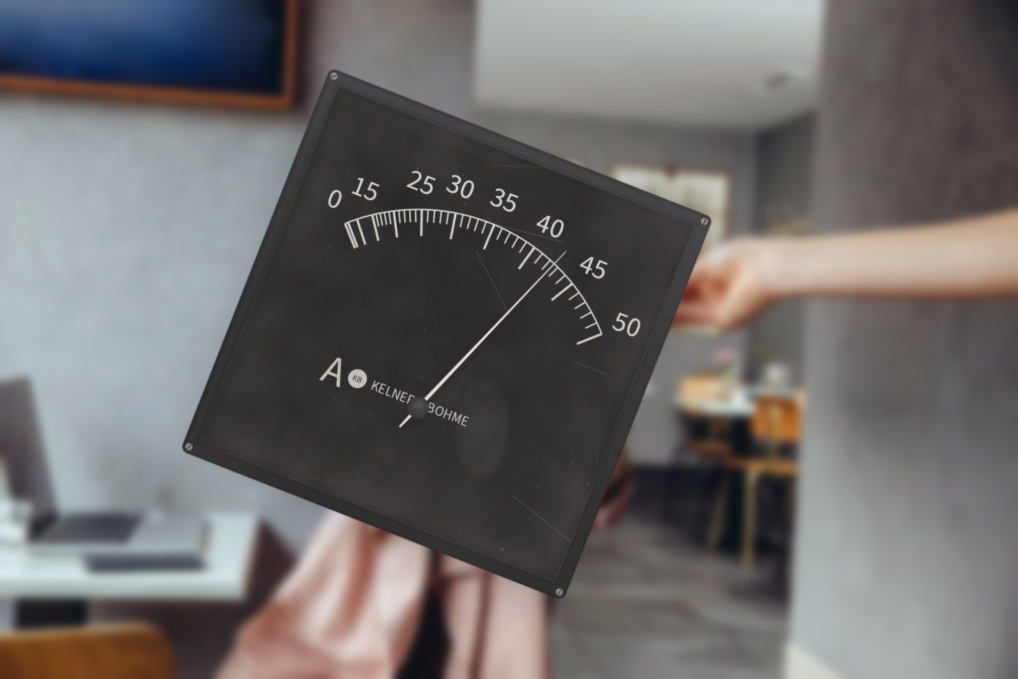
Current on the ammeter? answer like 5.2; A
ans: 42.5; A
